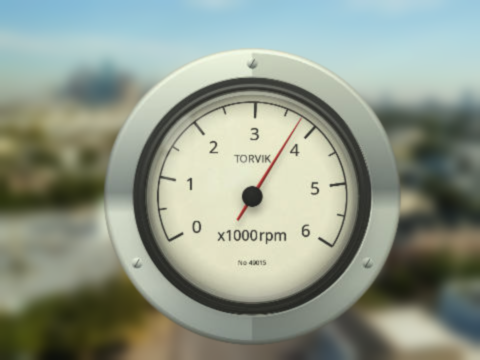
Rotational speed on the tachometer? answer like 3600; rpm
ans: 3750; rpm
